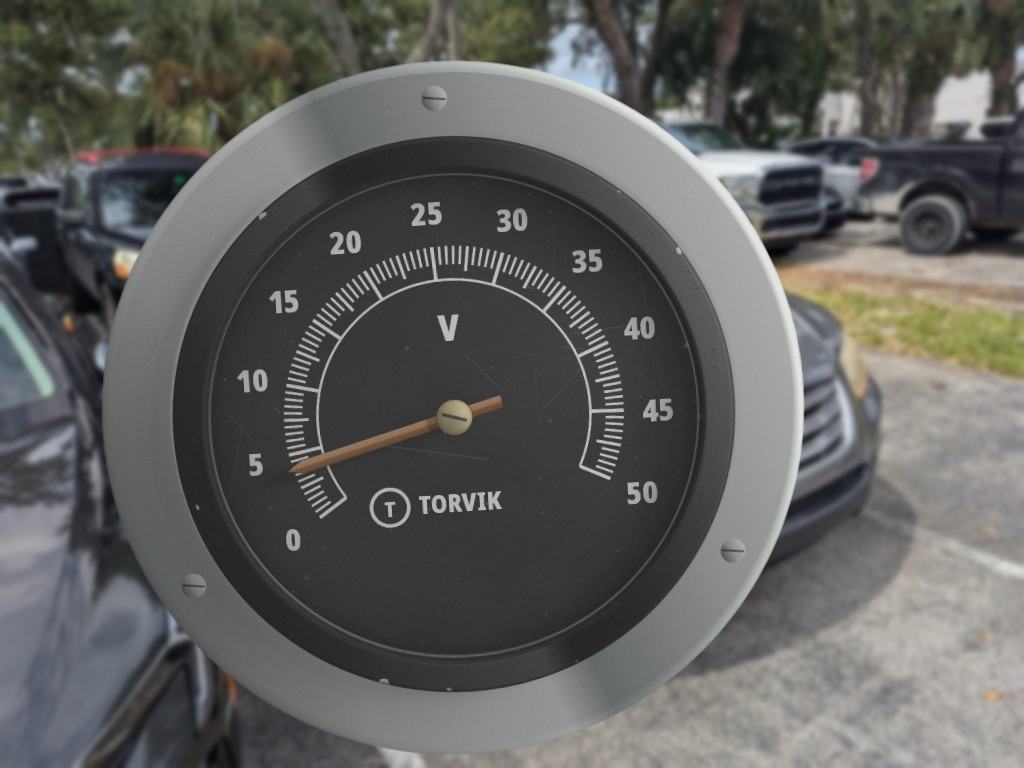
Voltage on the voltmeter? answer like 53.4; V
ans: 4; V
